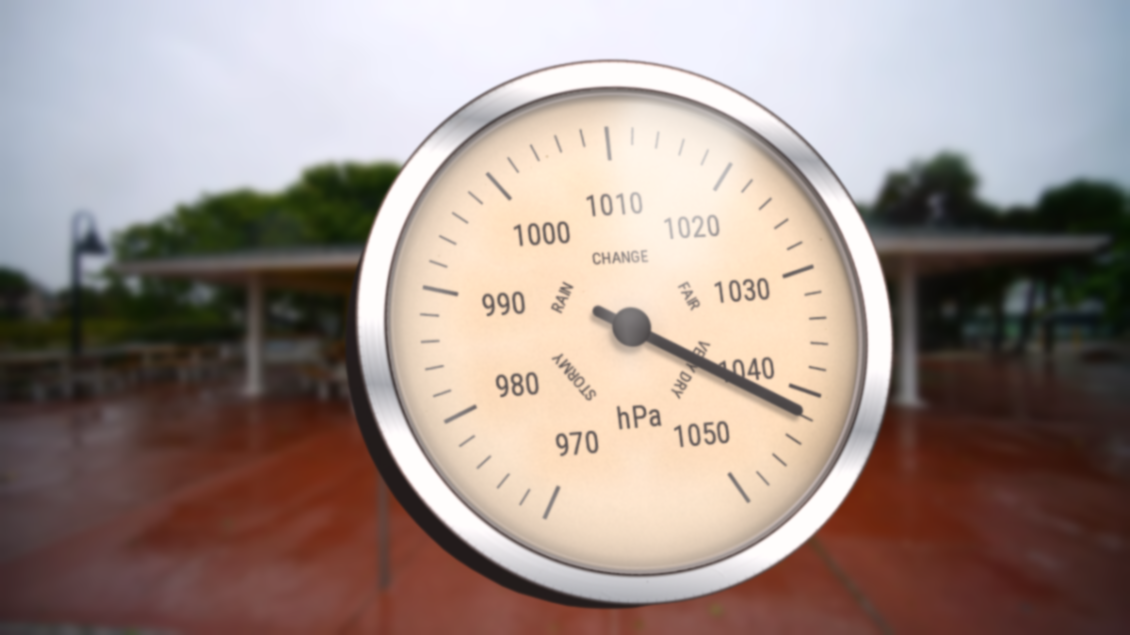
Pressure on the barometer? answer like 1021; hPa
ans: 1042; hPa
